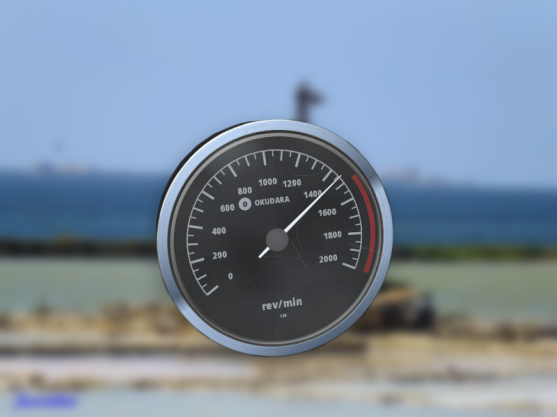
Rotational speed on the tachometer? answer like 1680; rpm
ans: 1450; rpm
